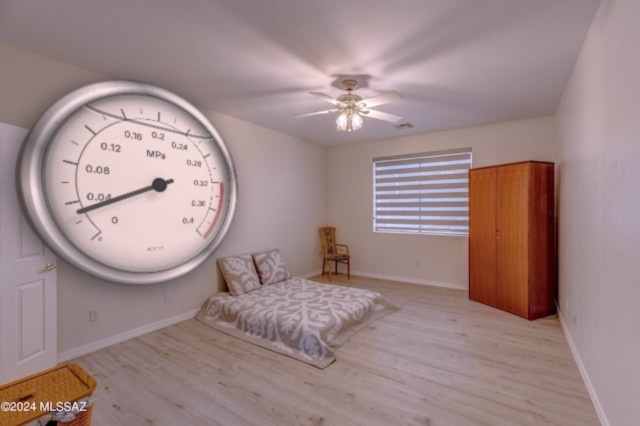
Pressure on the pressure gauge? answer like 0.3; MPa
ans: 0.03; MPa
